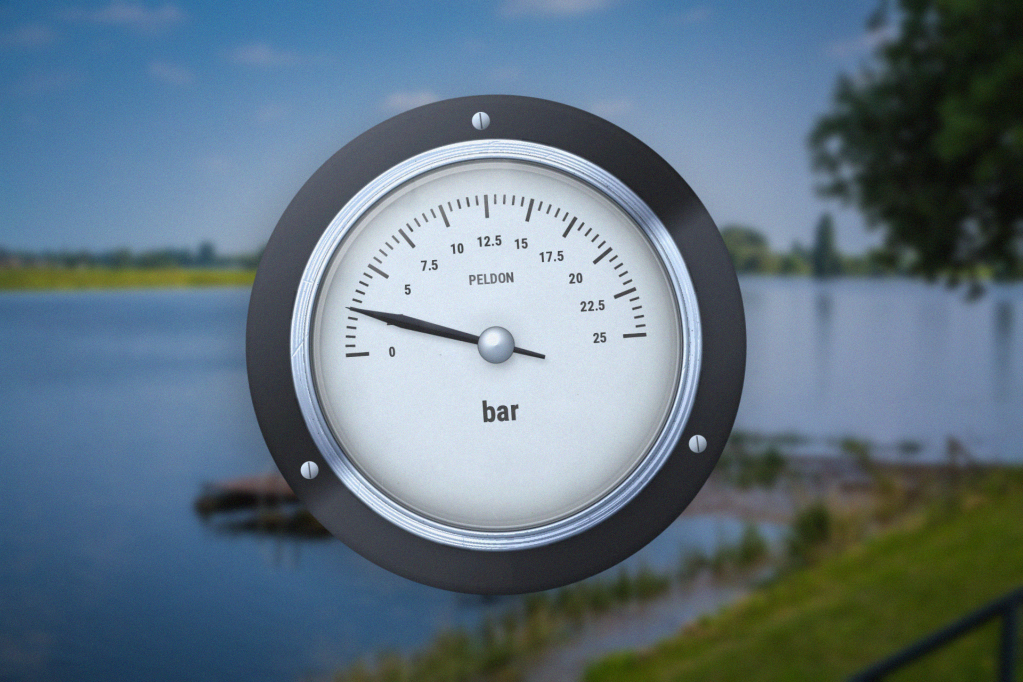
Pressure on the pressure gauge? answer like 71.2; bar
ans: 2.5; bar
